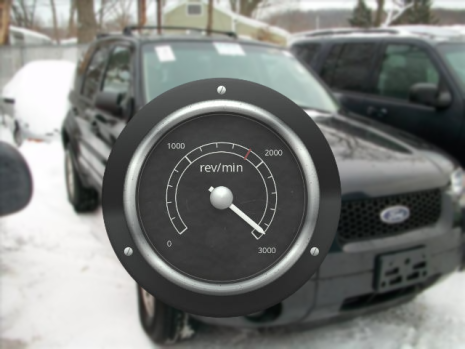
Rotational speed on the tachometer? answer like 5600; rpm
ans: 2900; rpm
